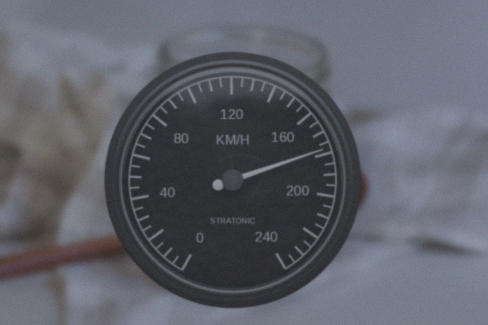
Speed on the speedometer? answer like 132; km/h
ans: 177.5; km/h
